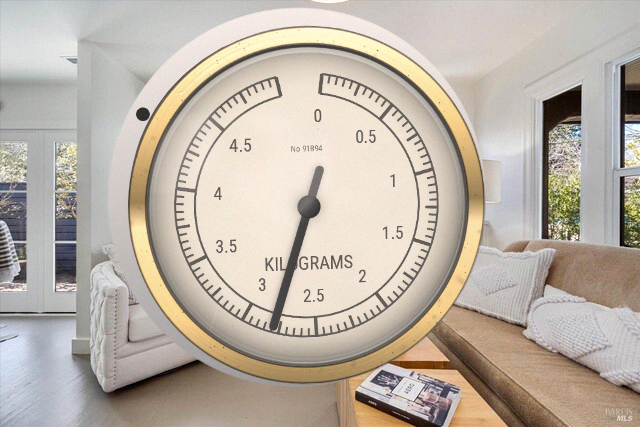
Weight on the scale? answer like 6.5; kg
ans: 2.8; kg
